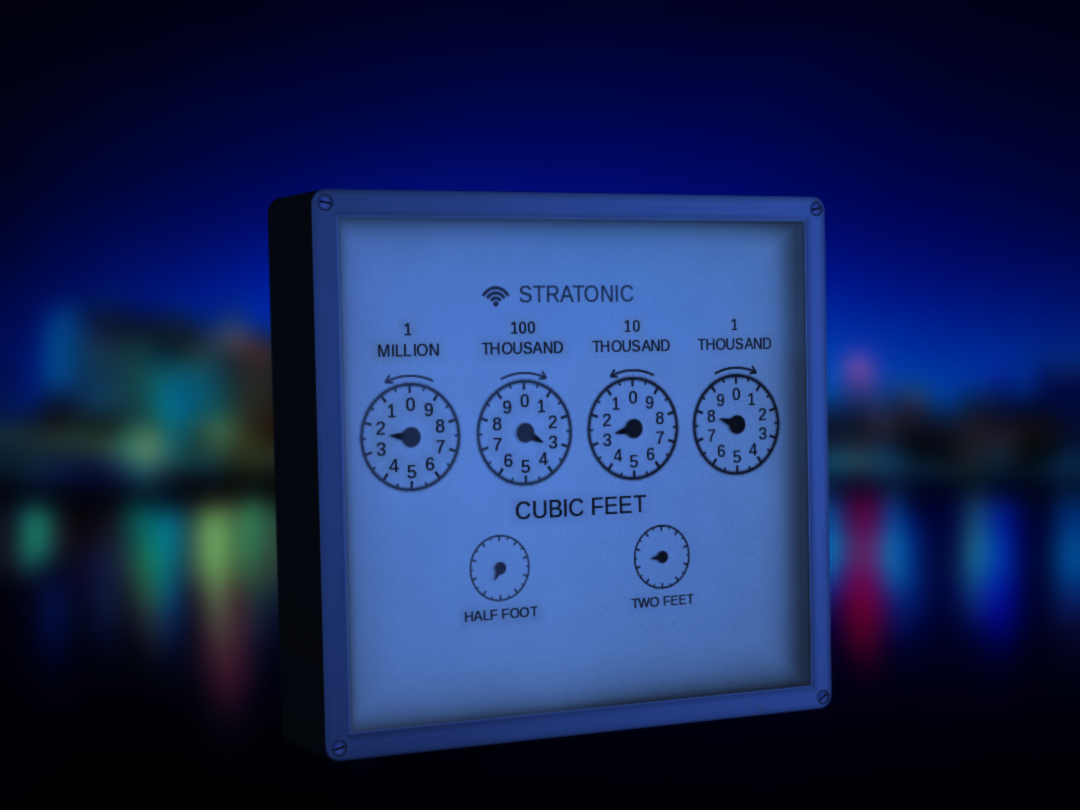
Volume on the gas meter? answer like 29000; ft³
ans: 232800; ft³
